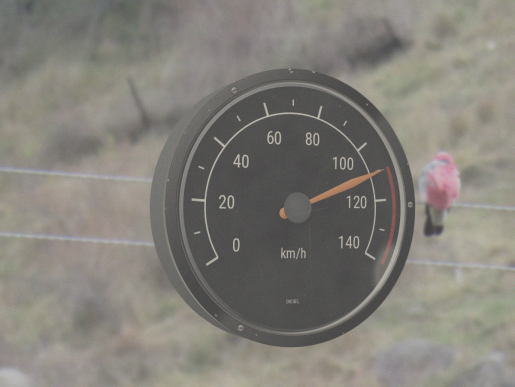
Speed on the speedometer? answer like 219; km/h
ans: 110; km/h
